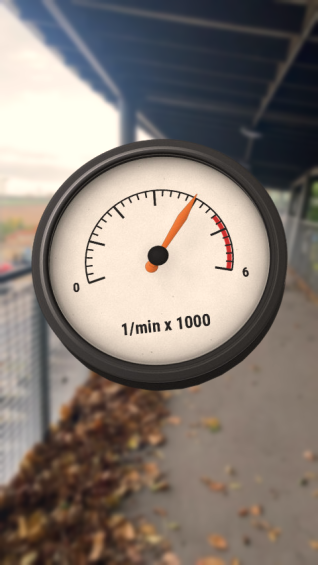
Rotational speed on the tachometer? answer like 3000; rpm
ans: 4000; rpm
